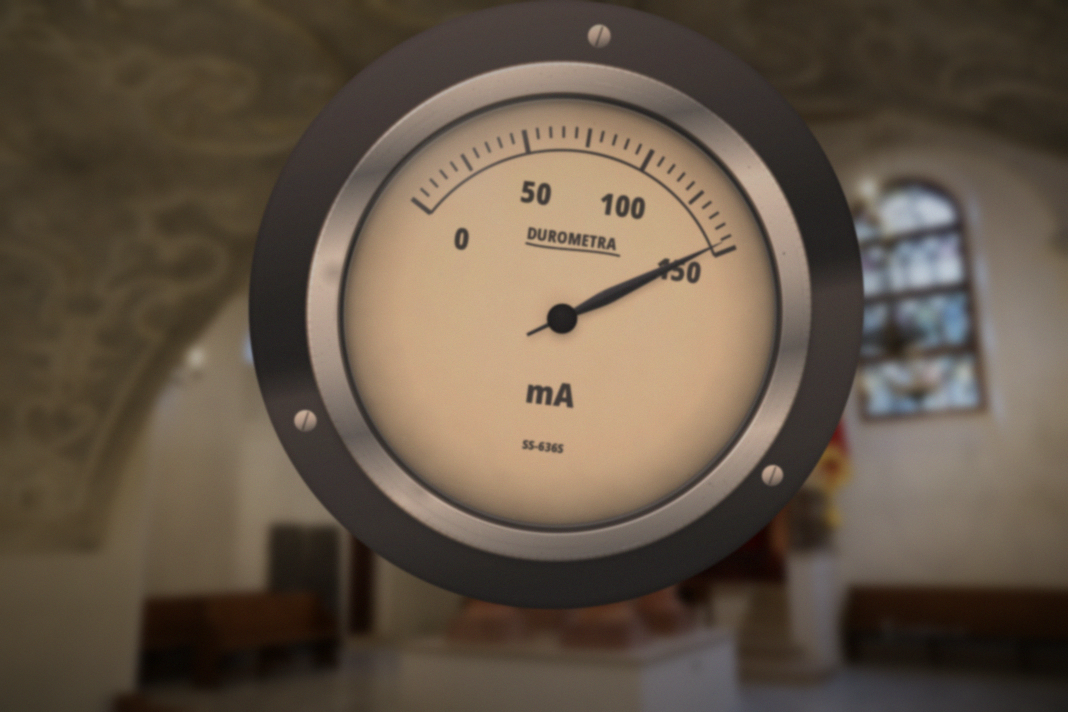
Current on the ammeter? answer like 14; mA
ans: 145; mA
